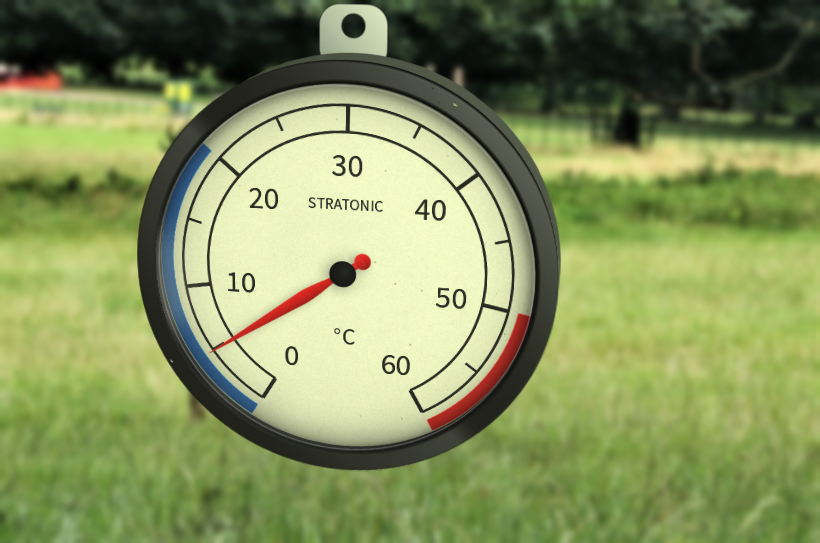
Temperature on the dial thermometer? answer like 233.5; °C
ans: 5; °C
